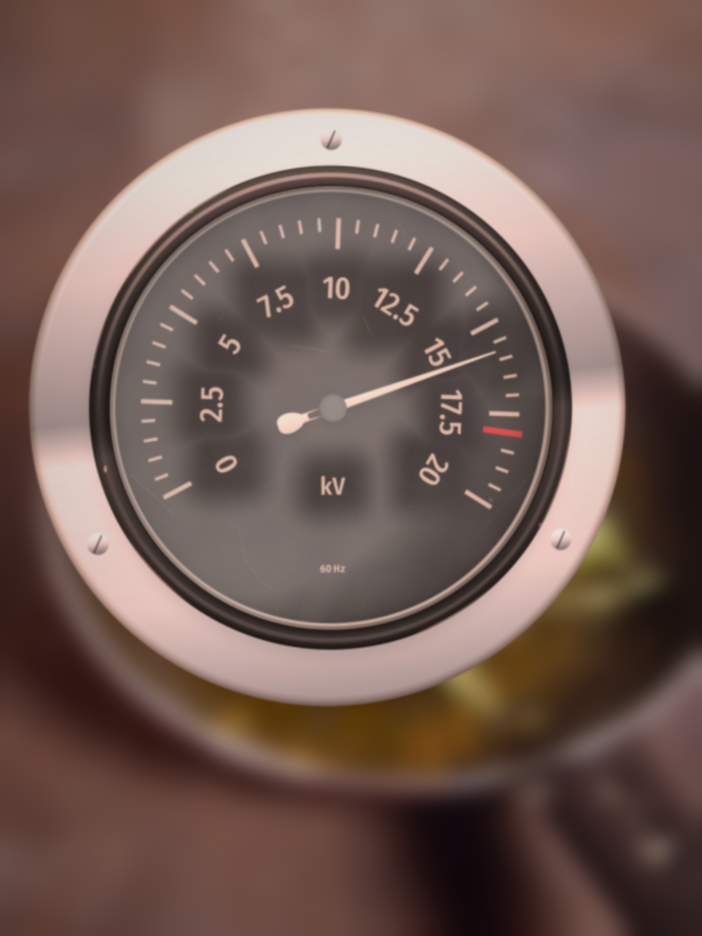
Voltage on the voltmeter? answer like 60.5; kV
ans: 15.75; kV
